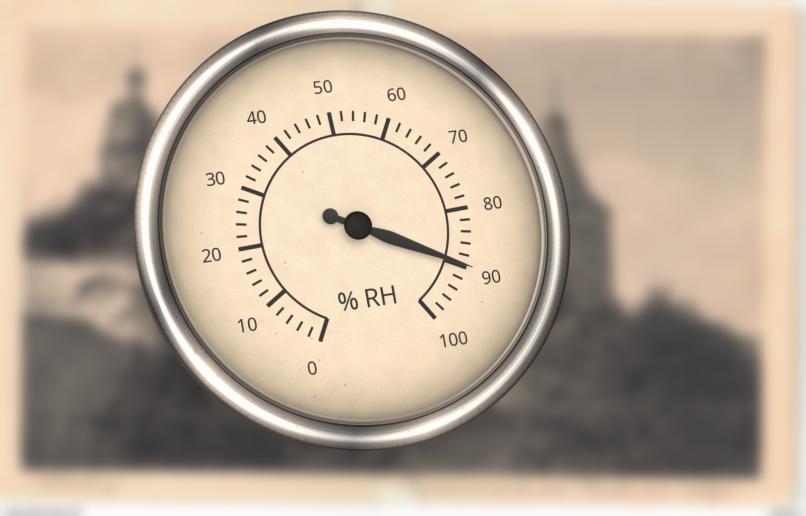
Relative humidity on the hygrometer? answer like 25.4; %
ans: 90; %
